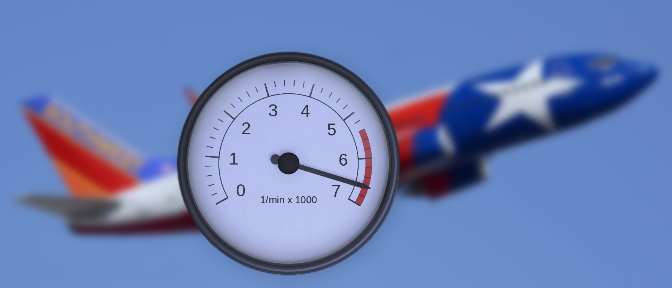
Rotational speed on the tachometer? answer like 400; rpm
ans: 6600; rpm
